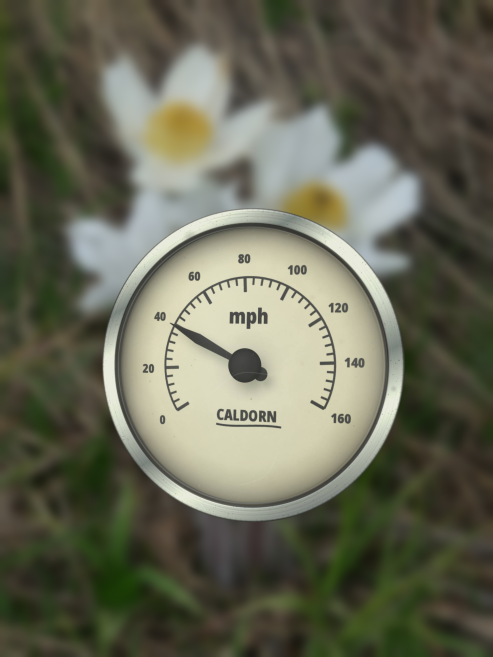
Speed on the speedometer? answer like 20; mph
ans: 40; mph
